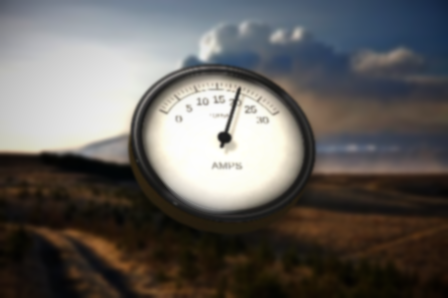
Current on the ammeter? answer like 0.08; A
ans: 20; A
